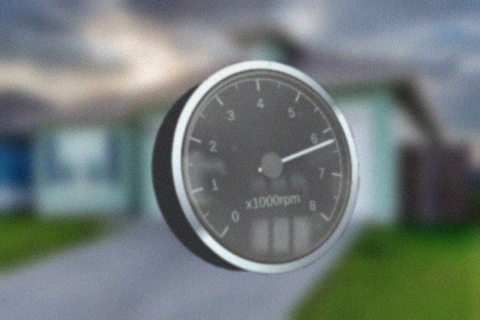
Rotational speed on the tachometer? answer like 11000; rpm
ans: 6250; rpm
